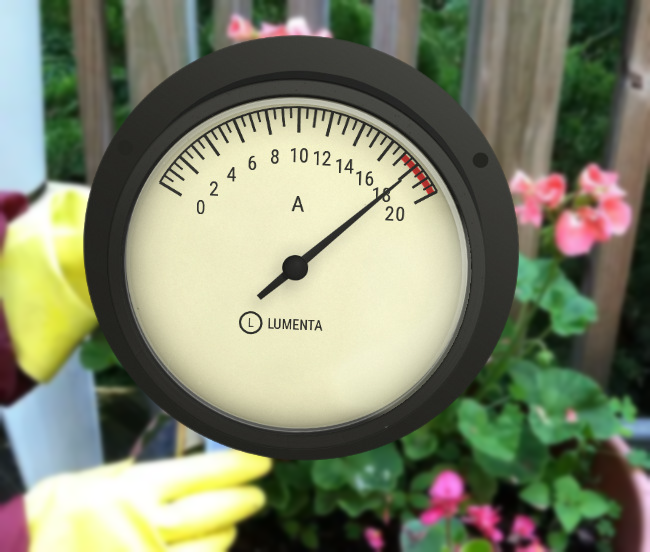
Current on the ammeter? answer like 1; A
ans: 18; A
